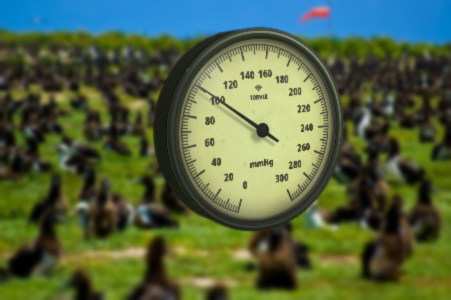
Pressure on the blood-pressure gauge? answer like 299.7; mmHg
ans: 100; mmHg
